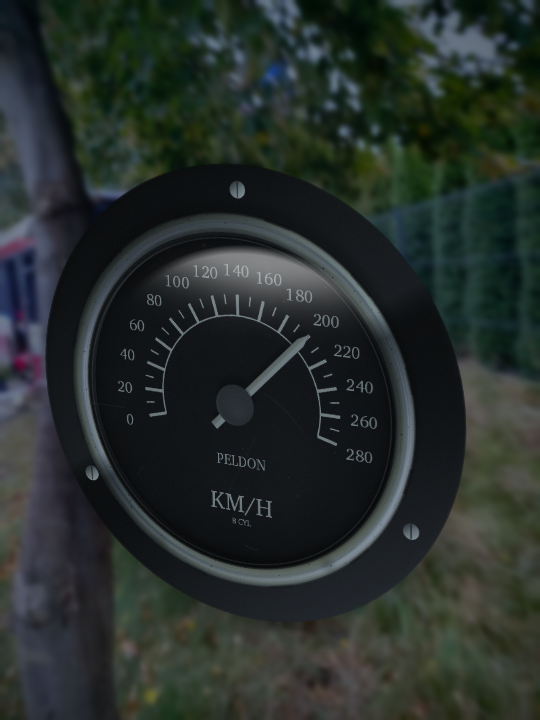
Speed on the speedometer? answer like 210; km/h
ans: 200; km/h
